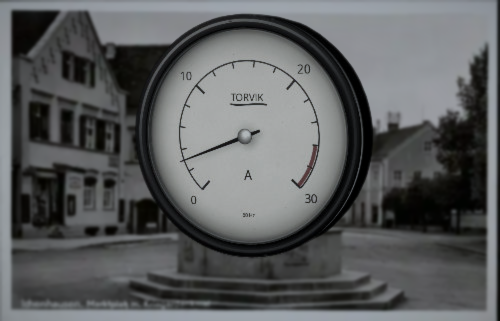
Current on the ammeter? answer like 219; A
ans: 3; A
